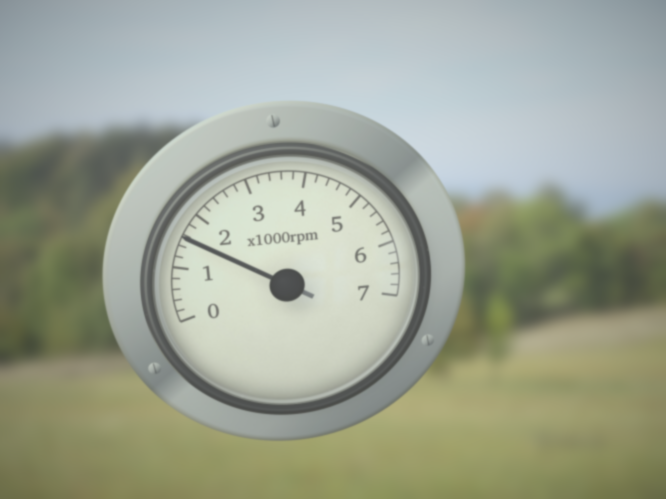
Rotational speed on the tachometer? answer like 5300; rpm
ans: 1600; rpm
